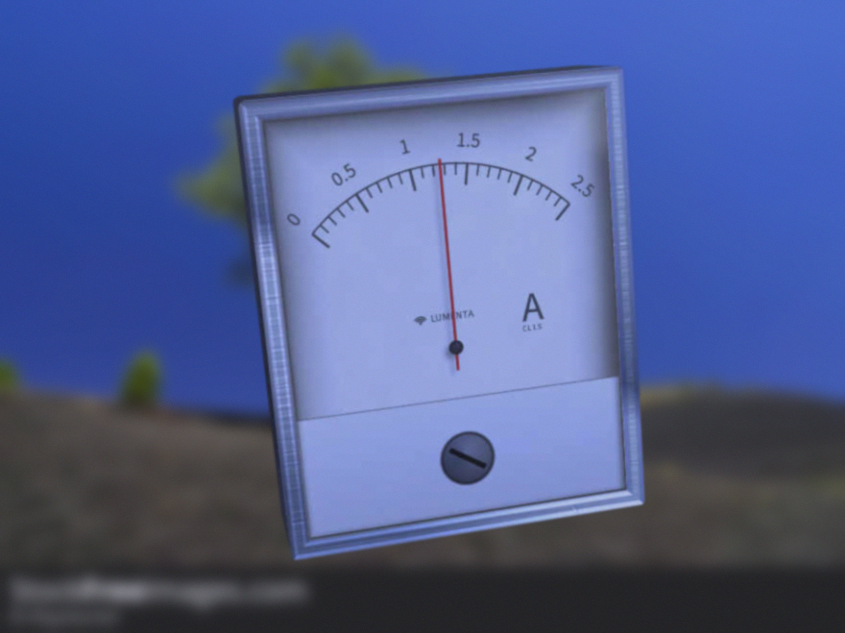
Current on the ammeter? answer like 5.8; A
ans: 1.25; A
